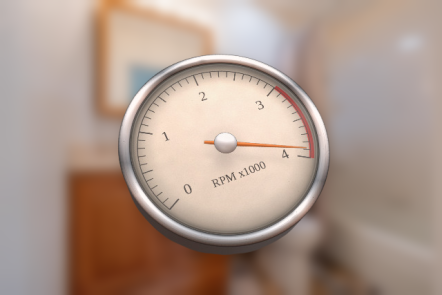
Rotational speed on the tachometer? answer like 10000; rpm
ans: 3900; rpm
